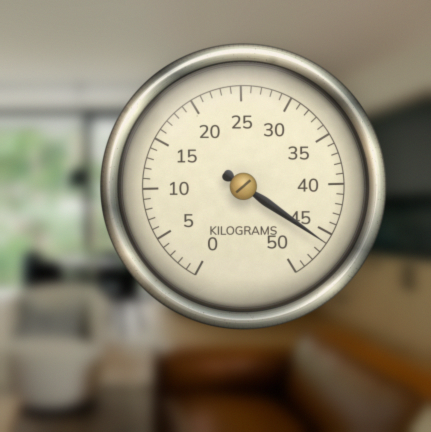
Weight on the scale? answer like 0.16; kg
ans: 46; kg
